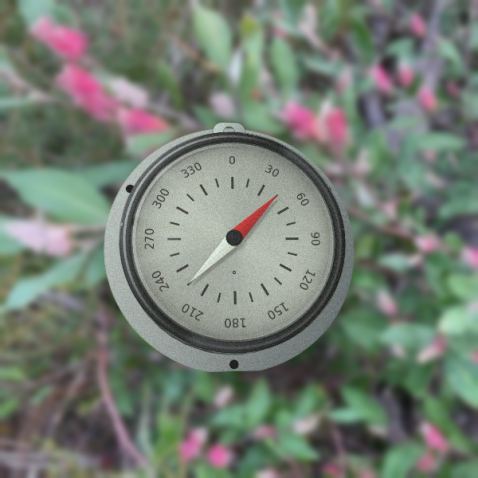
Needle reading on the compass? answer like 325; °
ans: 45; °
